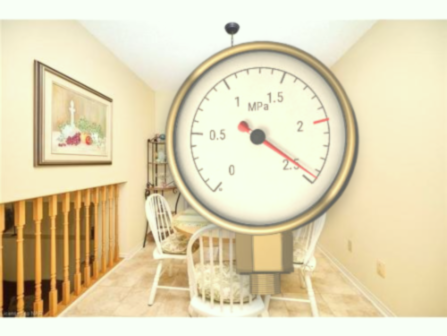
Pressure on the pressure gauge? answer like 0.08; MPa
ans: 2.45; MPa
